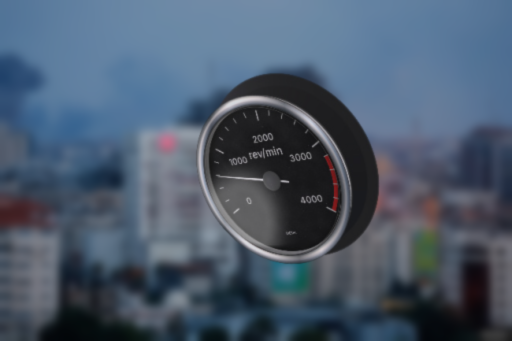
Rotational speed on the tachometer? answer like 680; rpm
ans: 600; rpm
